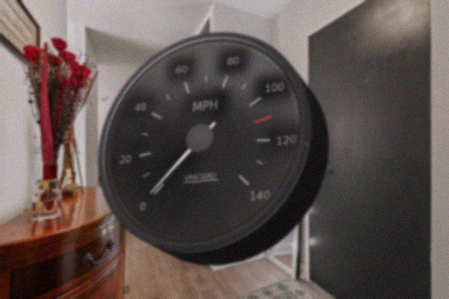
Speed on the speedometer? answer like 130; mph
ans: 0; mph
